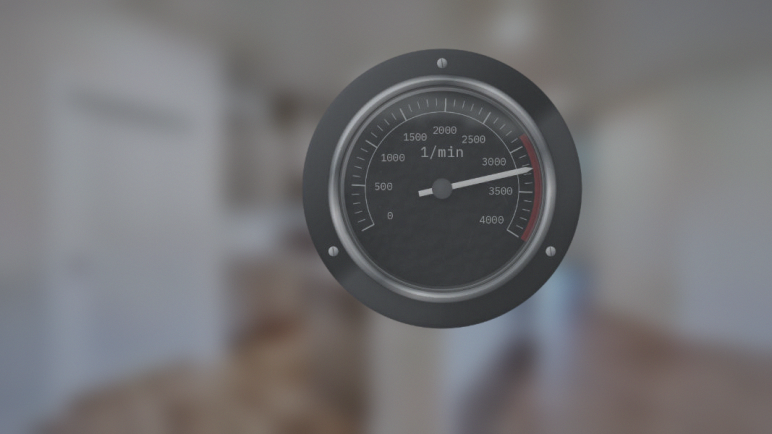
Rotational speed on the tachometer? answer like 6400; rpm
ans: 3250; rpm
